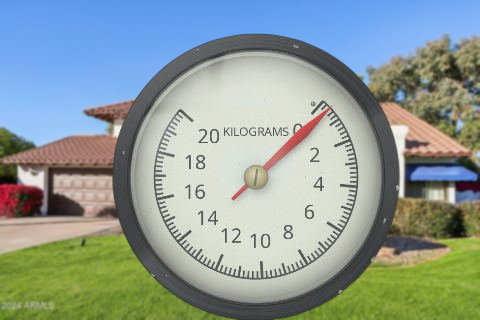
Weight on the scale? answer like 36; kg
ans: 0.4; kg
